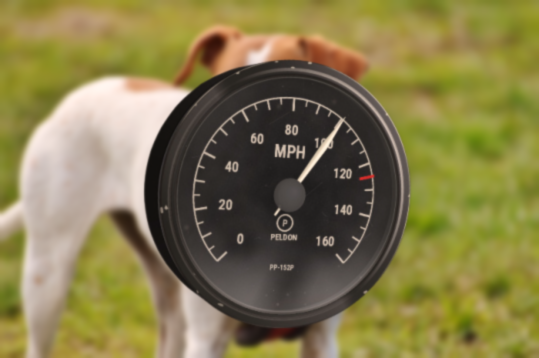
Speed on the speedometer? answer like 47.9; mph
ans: 100; mph
